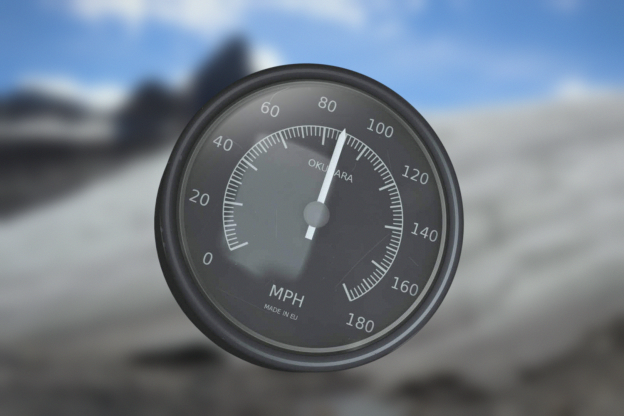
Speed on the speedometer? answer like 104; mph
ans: 88; mph
